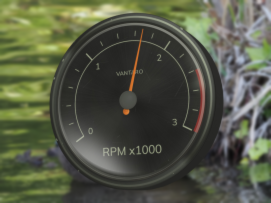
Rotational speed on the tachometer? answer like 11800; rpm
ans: 1700; rpm
